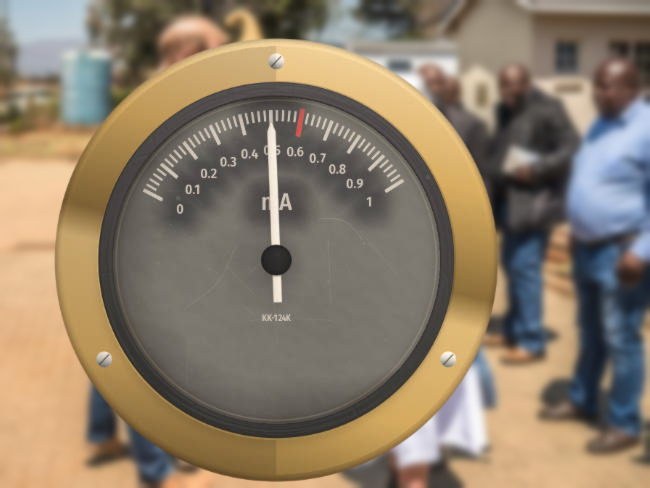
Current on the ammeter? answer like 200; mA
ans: 0.5; mA
